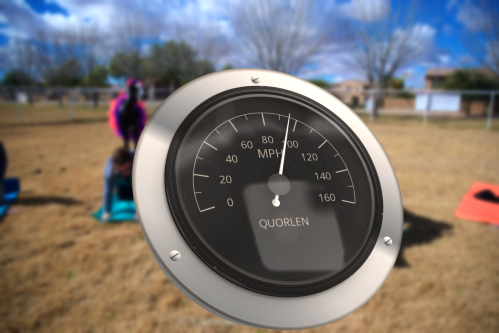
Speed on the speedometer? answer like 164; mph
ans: 95; mph
